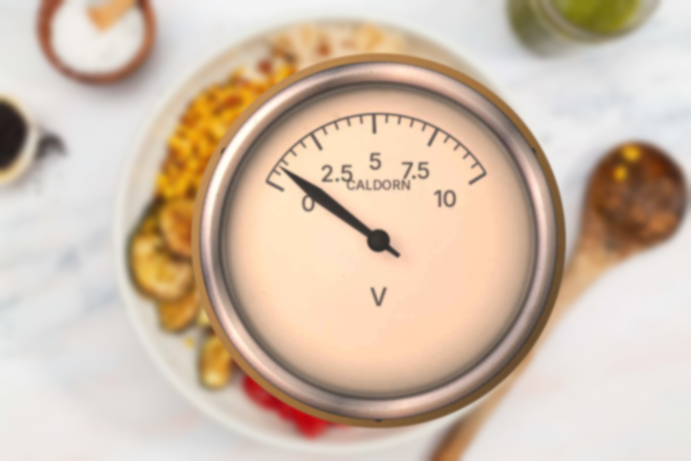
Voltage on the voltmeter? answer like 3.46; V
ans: 0.75; V
